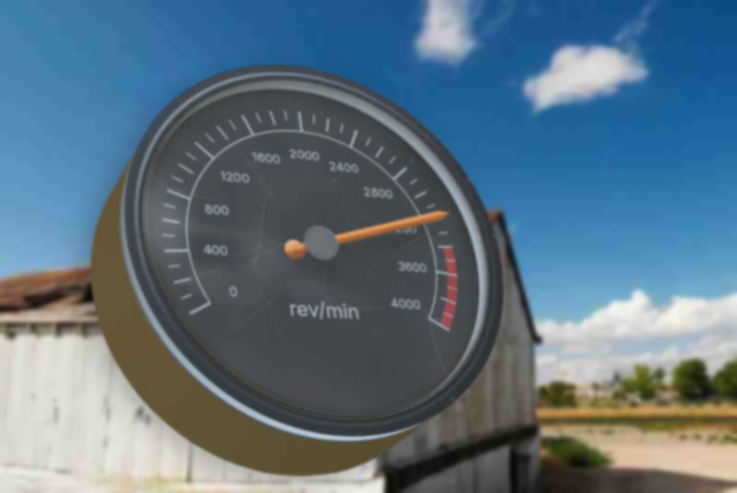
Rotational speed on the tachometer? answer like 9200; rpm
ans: 3200; rpm
